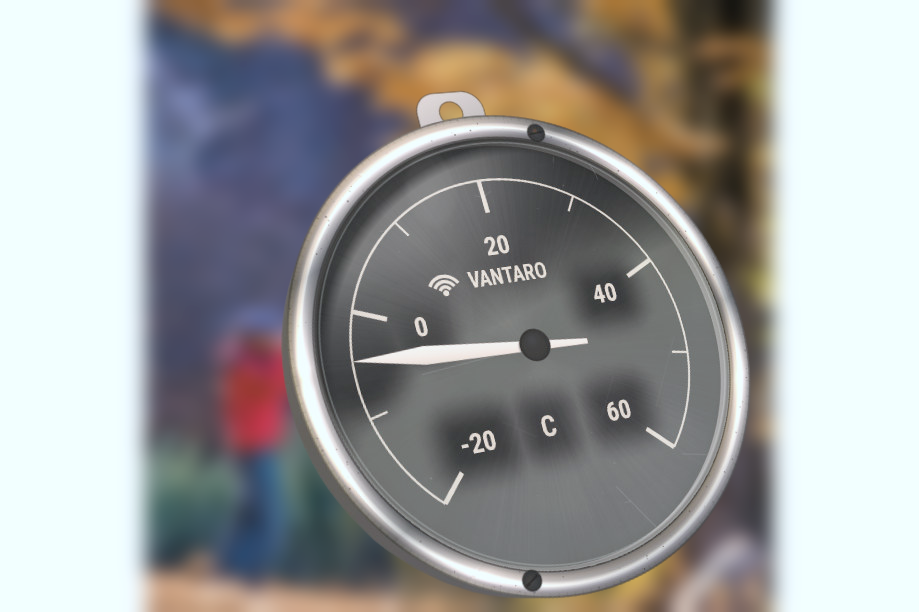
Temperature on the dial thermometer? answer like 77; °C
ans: -5; °C
